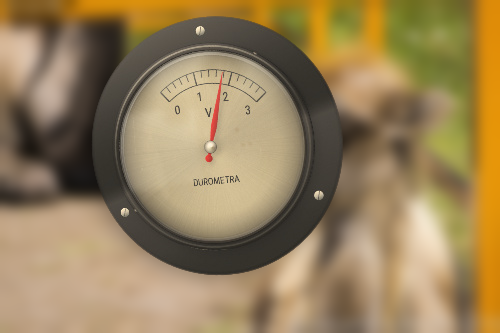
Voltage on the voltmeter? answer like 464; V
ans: 1.8; V
